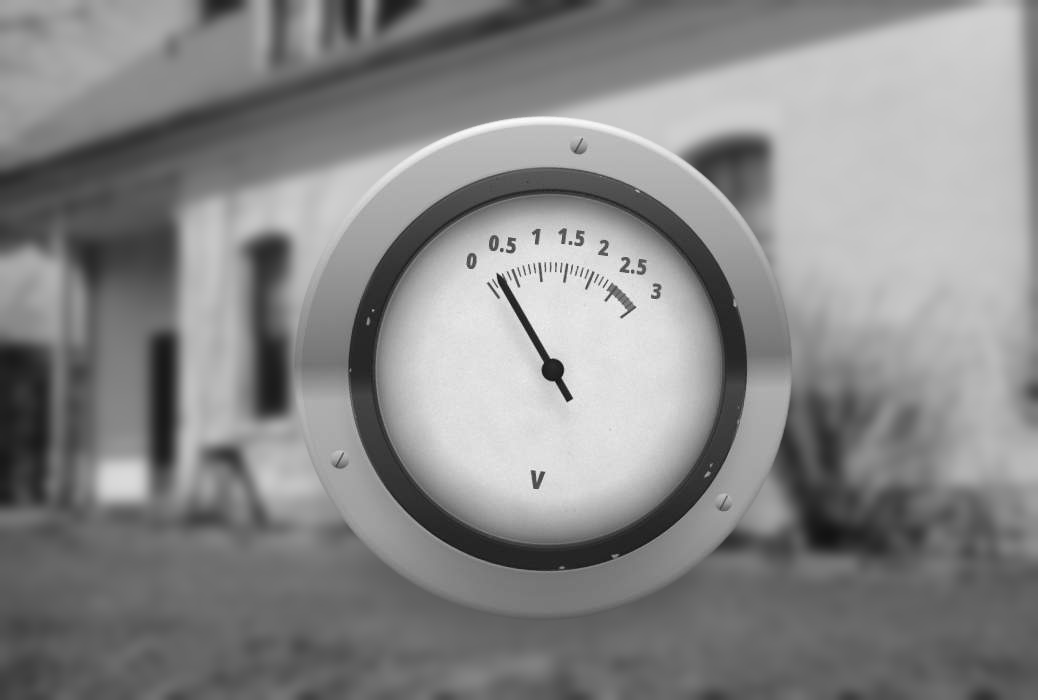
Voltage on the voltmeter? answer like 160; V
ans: 0.2; V
